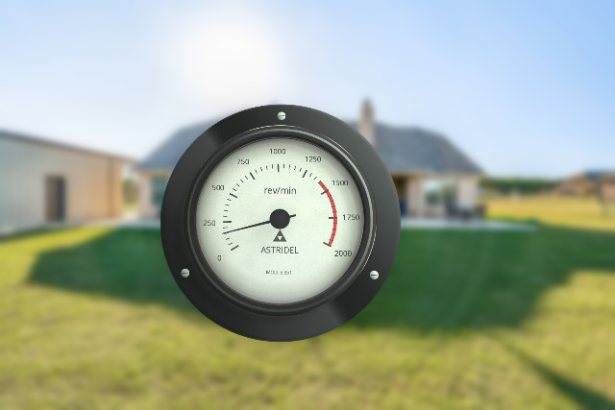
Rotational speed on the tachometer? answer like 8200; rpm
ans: 150; rpm
